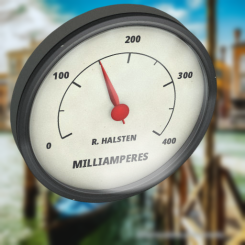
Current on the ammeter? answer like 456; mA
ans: 150; mA
